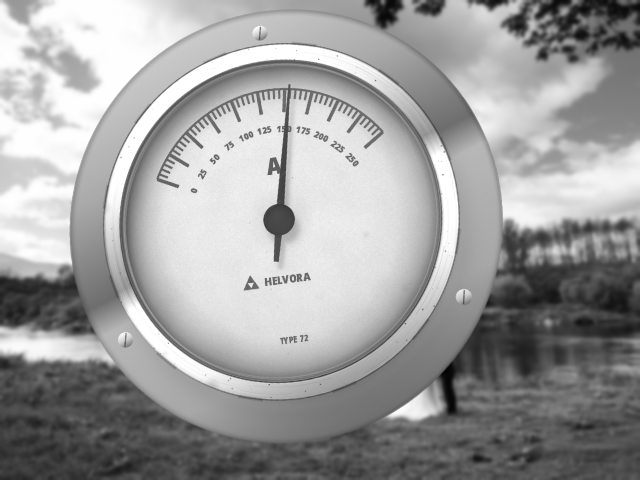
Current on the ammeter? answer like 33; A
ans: 155; A
